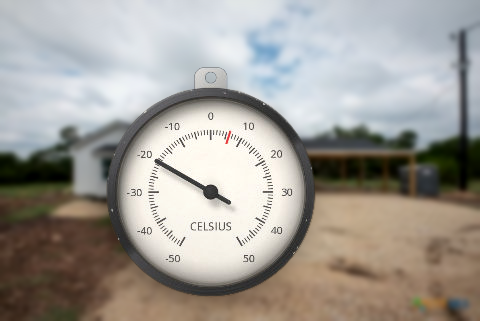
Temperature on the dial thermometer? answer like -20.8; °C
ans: -20; °C
